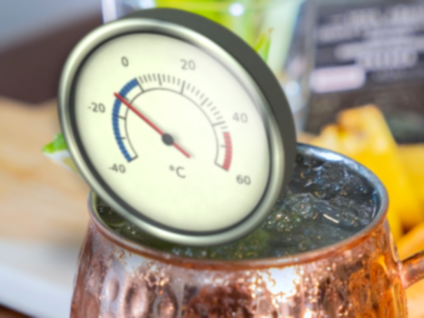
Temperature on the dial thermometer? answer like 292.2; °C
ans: -10; °C
